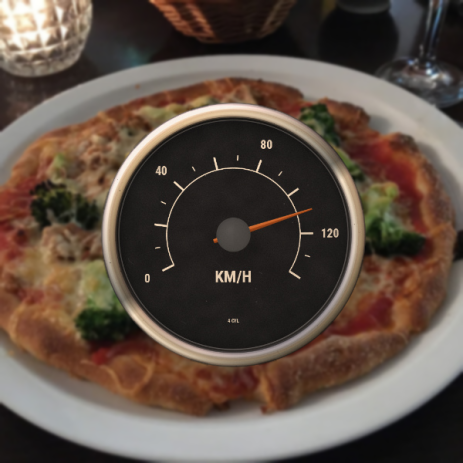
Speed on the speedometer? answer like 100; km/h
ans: 110; km/h
